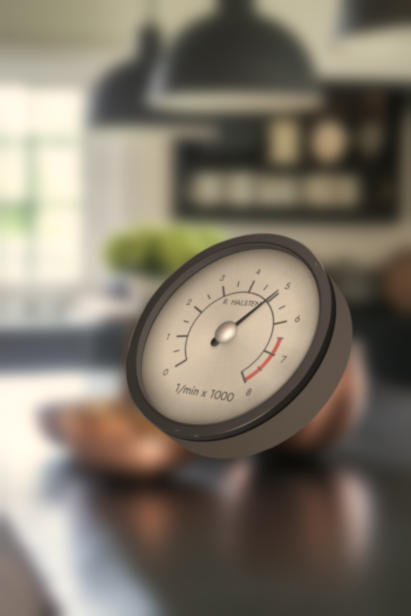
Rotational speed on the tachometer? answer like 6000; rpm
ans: 5000; rpm
